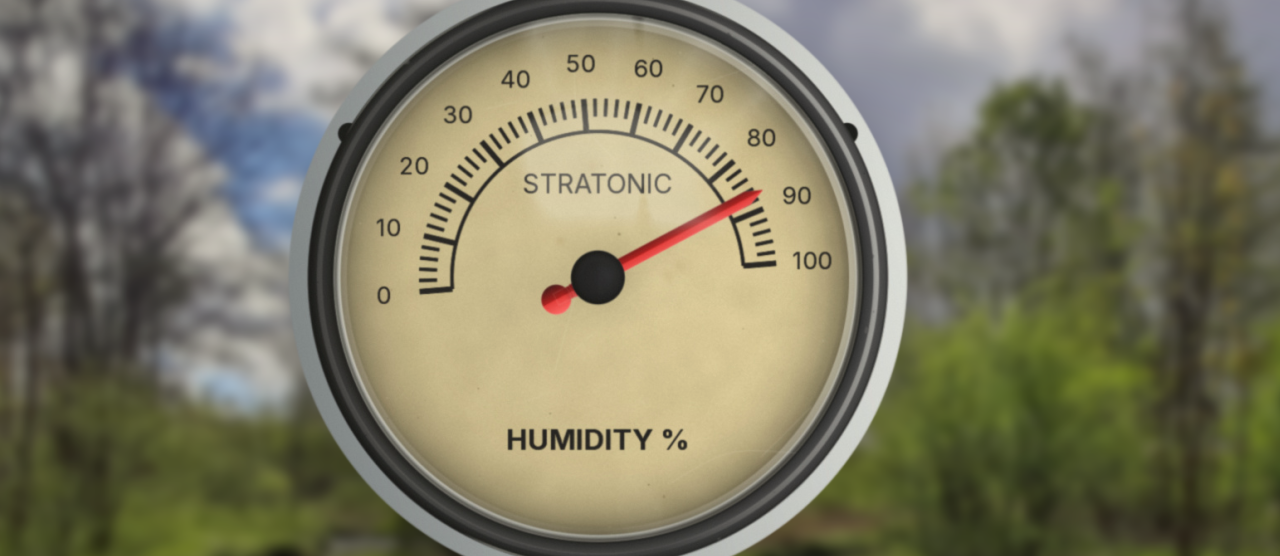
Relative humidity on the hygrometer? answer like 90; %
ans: 87; %
